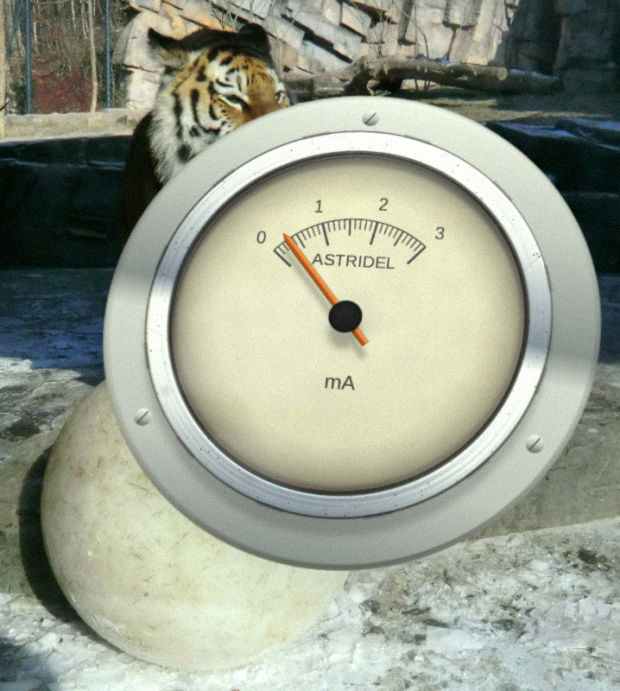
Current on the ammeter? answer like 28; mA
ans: 0.3; mA
